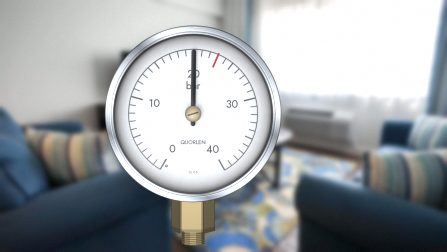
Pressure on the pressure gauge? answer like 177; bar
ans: 20; bar
